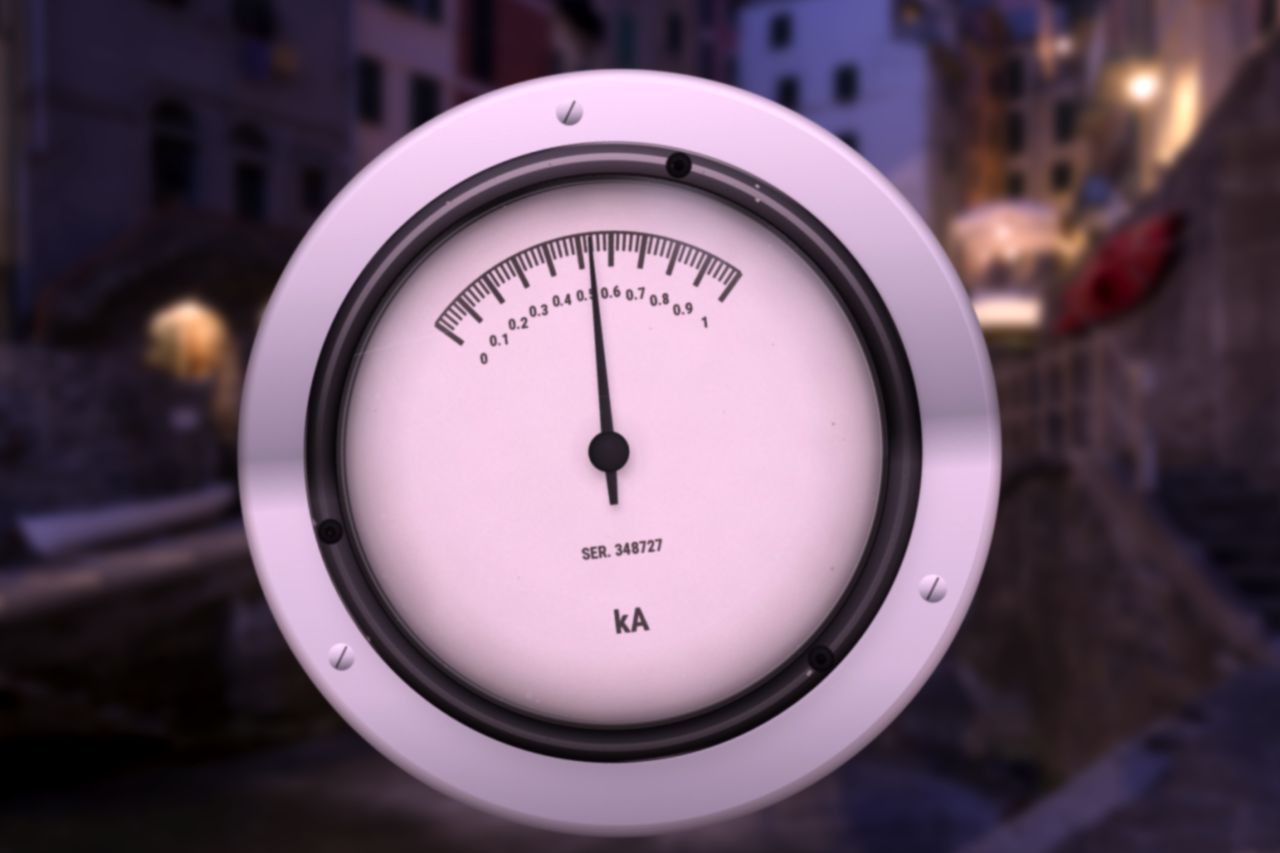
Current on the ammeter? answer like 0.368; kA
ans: 0.54; kA
